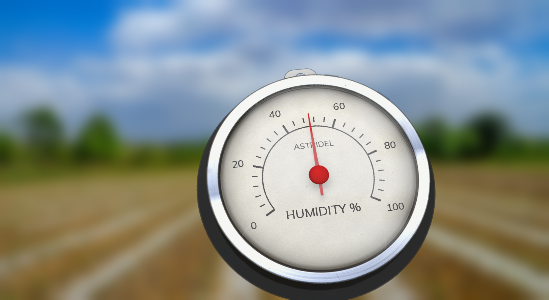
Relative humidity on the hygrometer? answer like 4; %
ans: 50; %
